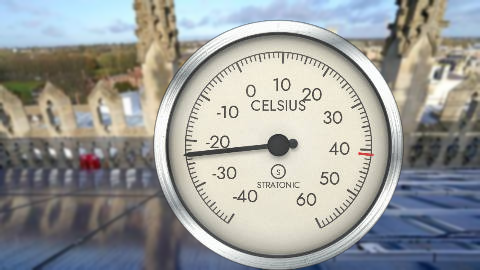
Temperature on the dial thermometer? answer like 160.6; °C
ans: -23; °C
